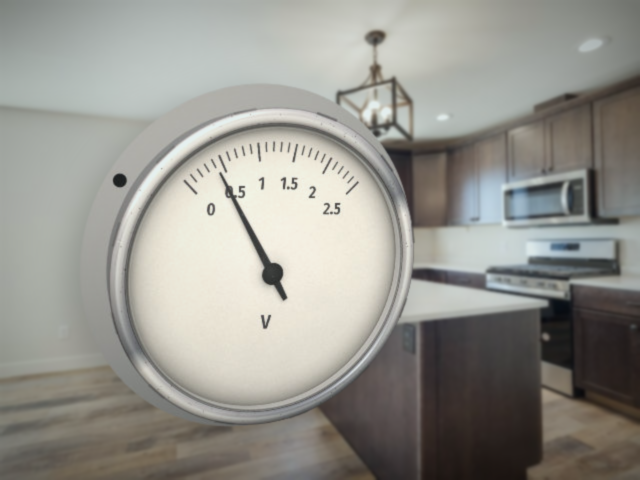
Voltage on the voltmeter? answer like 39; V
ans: 0.4; V
